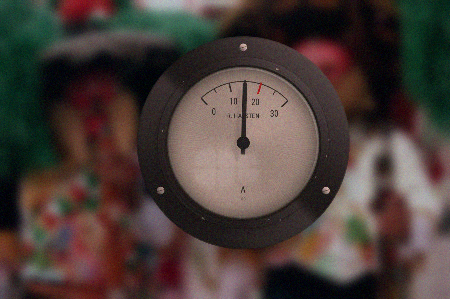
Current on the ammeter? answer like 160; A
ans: 15; A
